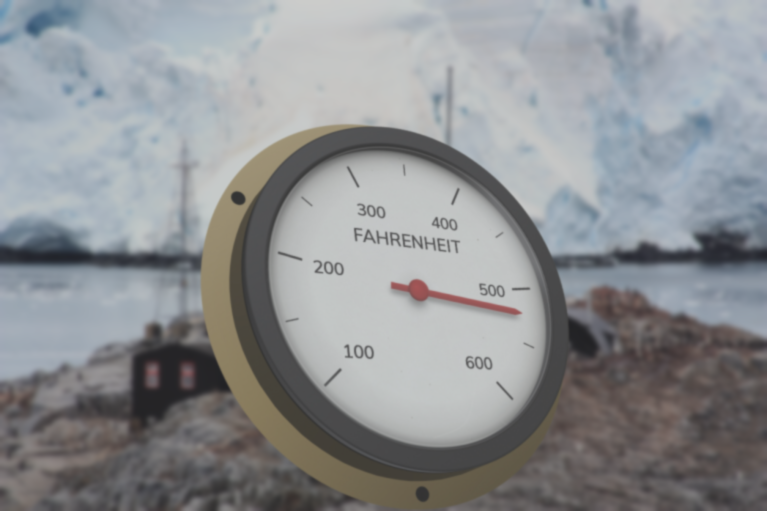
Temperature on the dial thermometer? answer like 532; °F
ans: 525; °F
